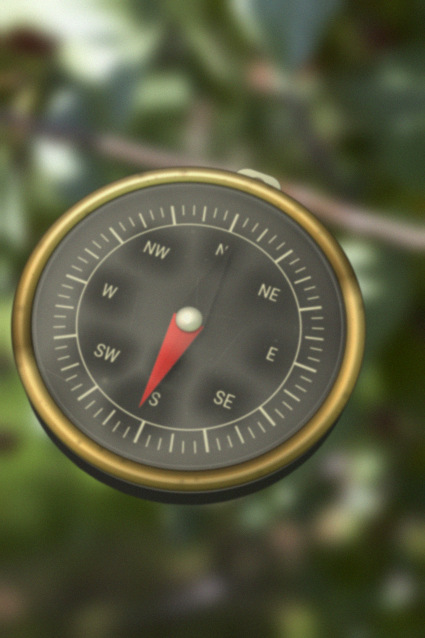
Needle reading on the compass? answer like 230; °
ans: 185; °
